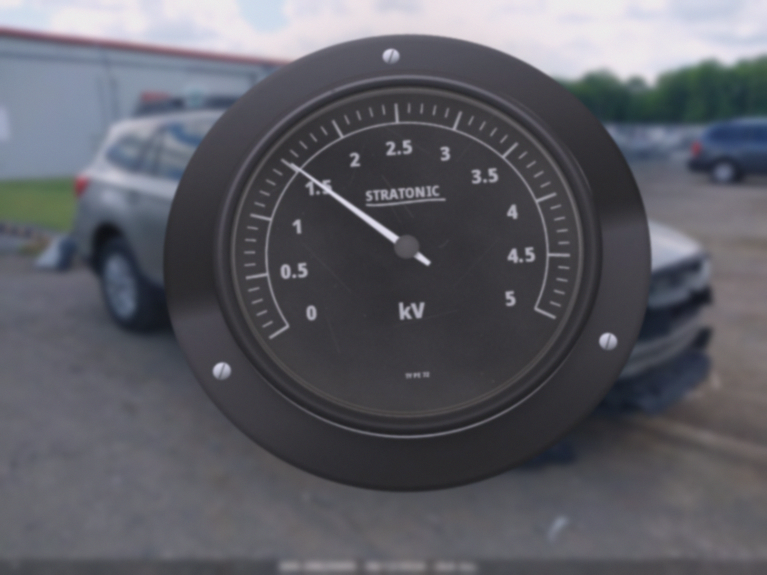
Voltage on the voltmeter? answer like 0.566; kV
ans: 1.5; kV
